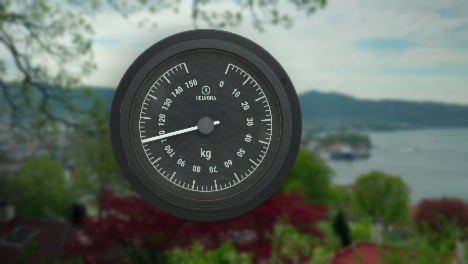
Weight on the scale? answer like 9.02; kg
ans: 110; kg
